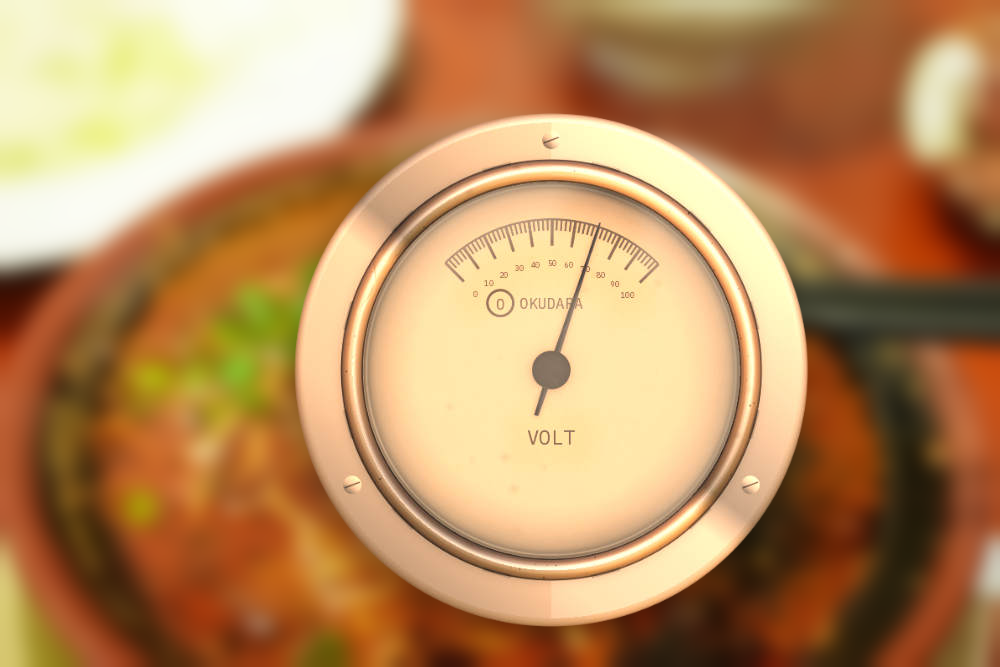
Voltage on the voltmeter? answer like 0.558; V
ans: 70; V
